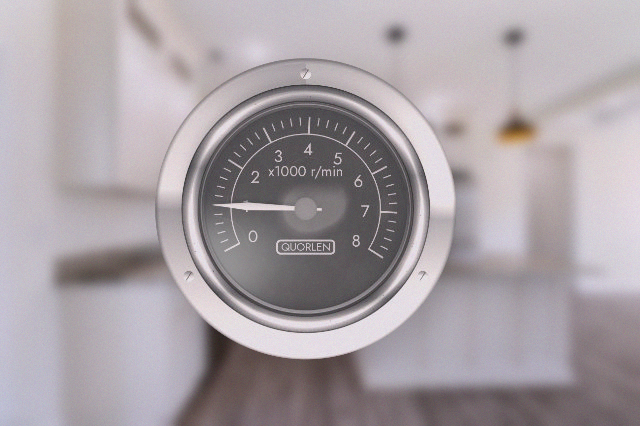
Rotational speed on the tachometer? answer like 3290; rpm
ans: 1000; rpm
